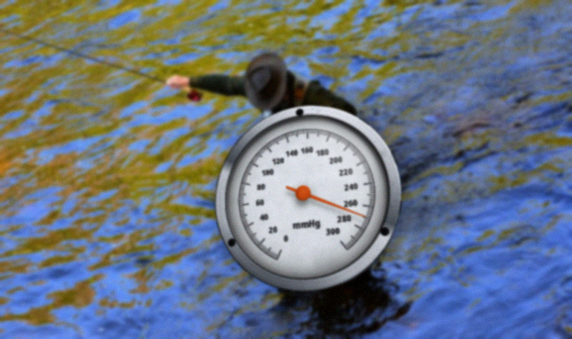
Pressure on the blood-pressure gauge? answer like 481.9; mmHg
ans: 270; mmHg
